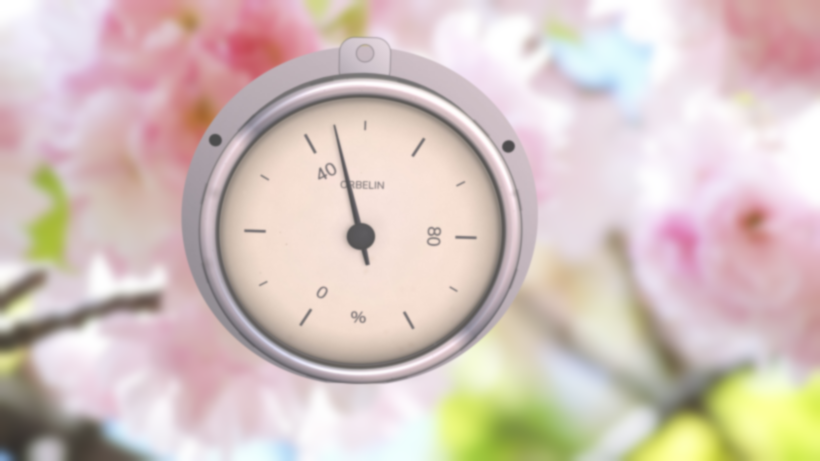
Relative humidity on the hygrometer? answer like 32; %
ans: 45; %
